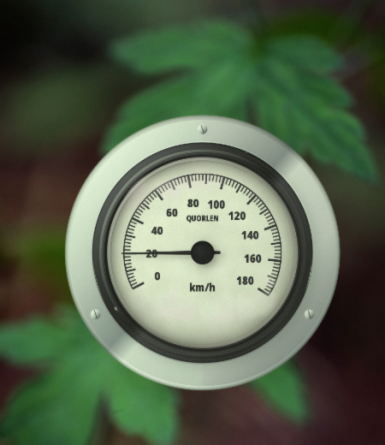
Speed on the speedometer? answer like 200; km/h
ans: 20; km/h
